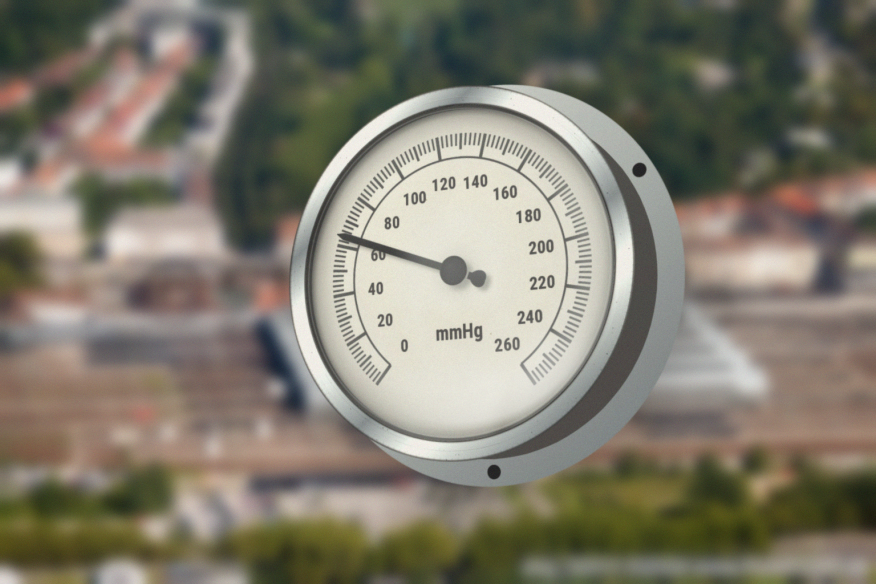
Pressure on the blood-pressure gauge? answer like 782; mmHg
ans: 64; mmHg
